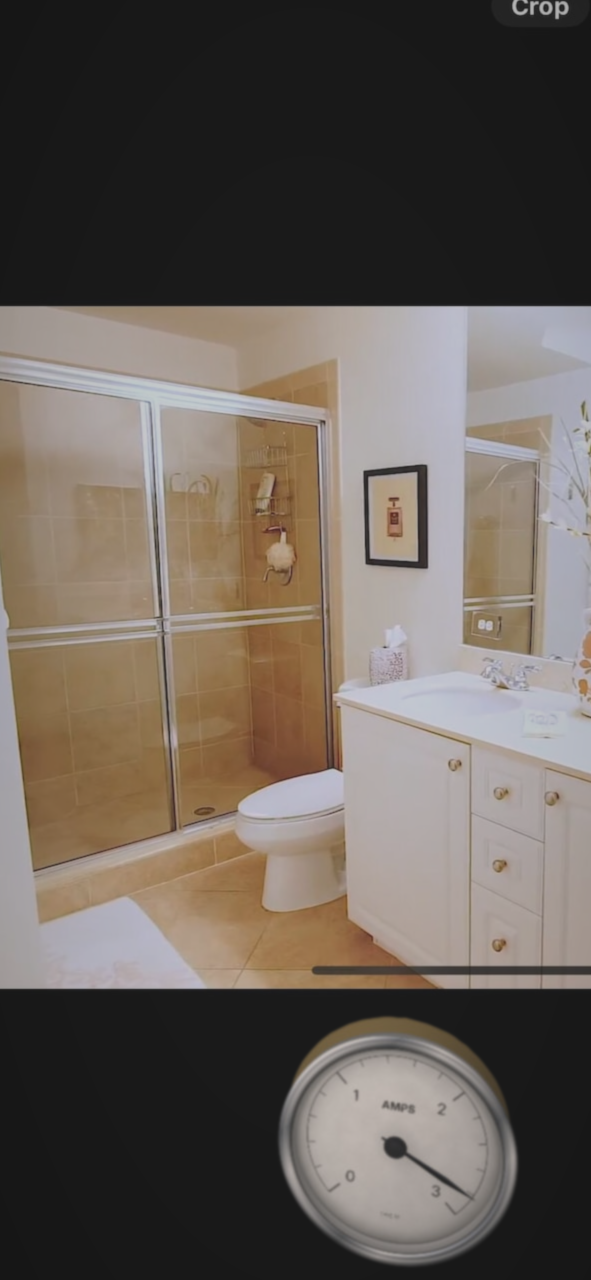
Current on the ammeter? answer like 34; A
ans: 2.8; A
